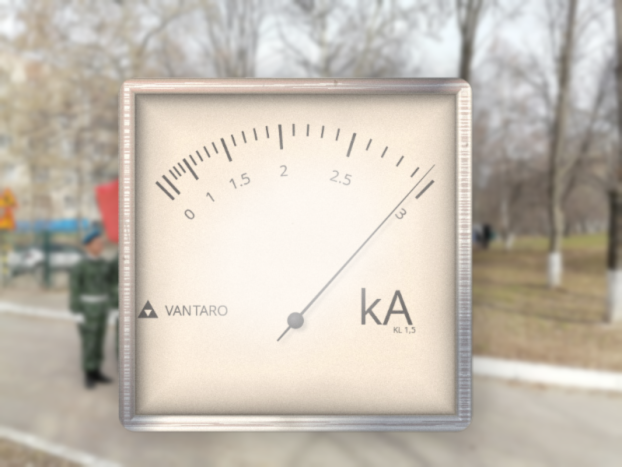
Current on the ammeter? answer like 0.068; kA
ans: 2.95; kA
